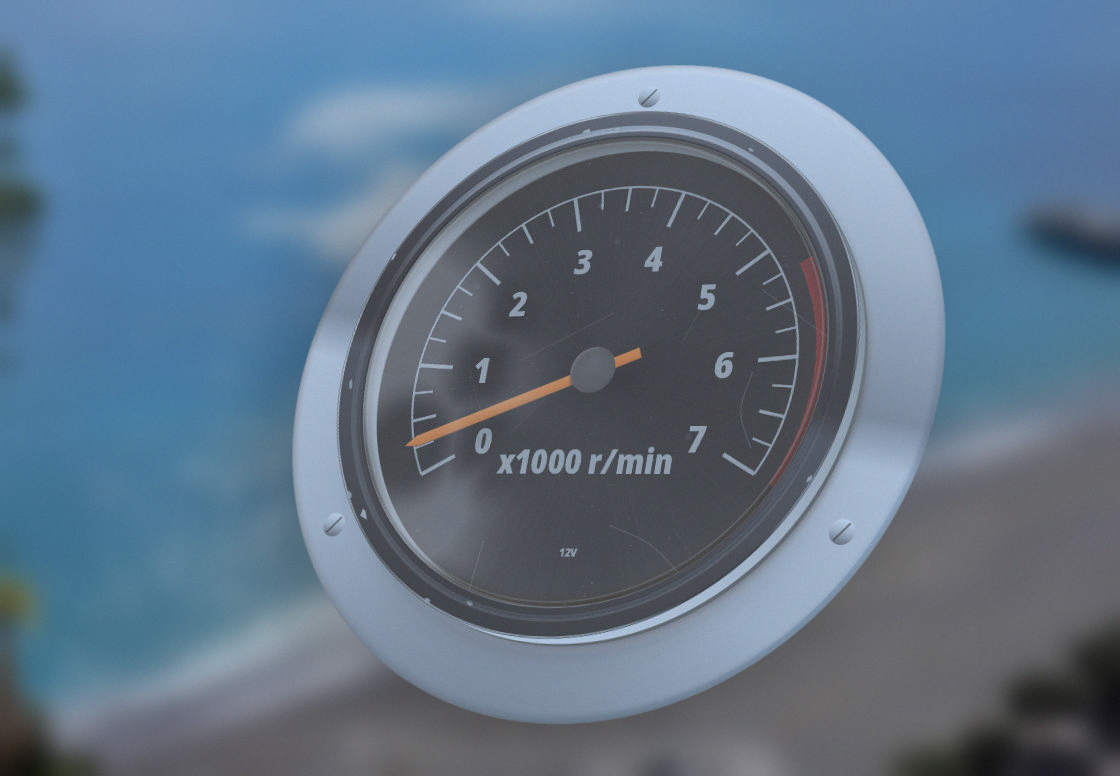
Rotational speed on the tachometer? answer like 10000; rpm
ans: 250; rpm
